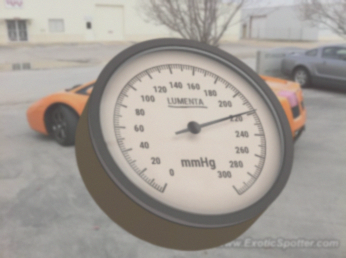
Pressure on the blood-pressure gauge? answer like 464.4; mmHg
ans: 220; mmHg
